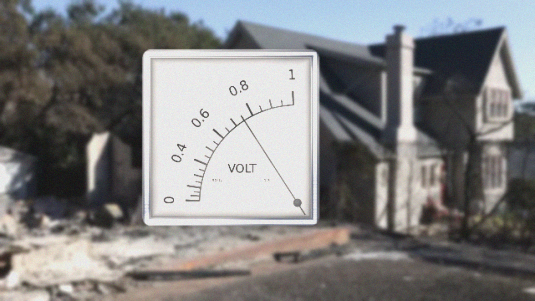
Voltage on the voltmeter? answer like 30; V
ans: 0.75; V
